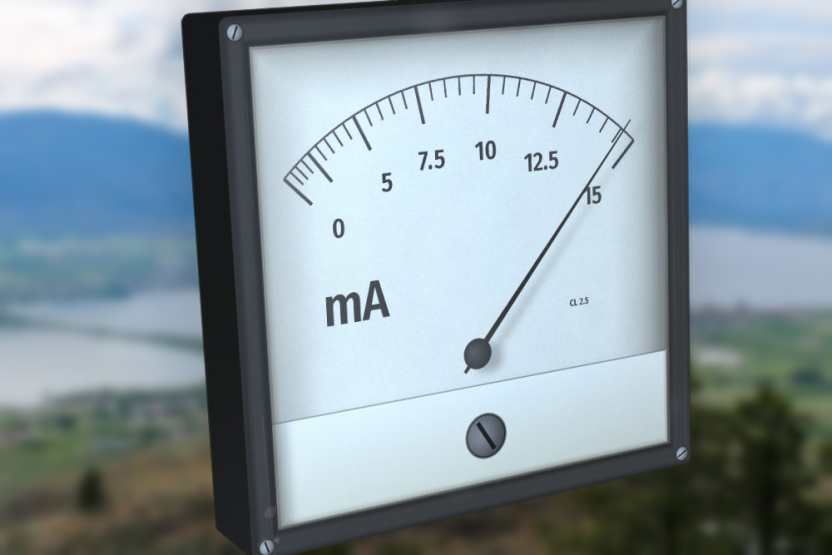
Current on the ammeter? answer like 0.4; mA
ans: 14.5; mA
